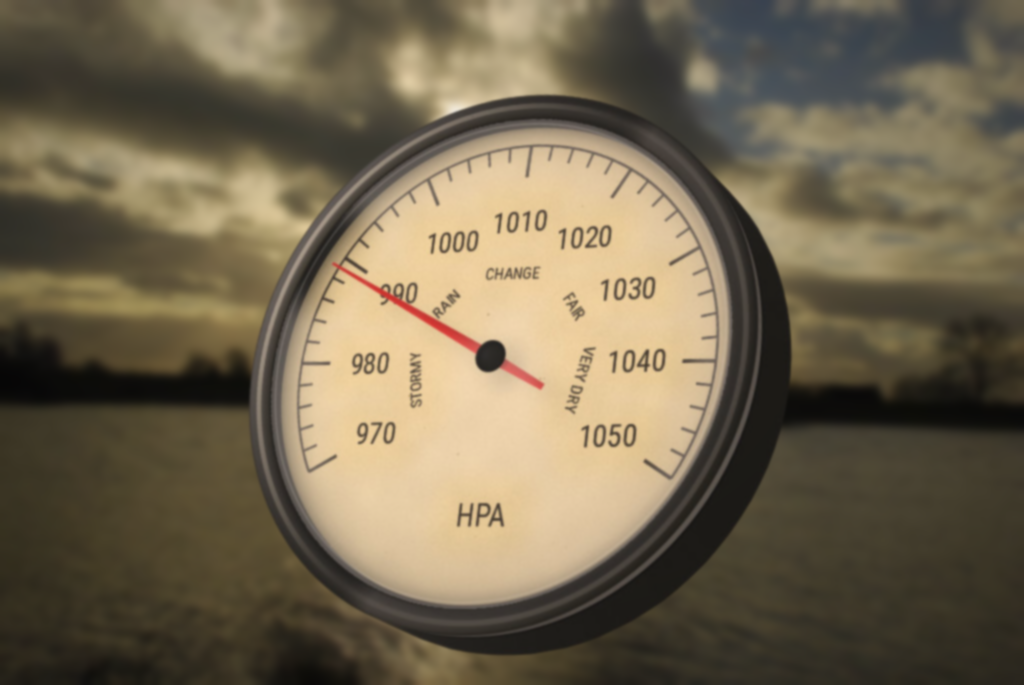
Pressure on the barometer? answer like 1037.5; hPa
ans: 989; hPa
